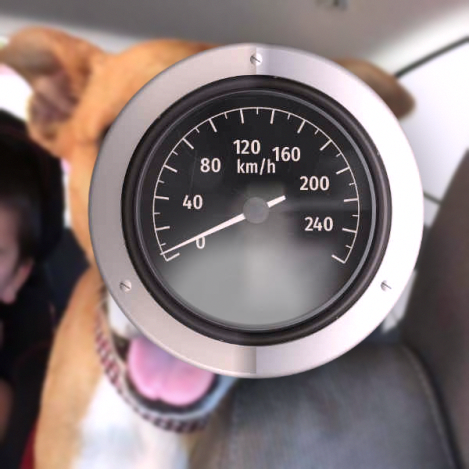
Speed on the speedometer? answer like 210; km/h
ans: 5; km/h
